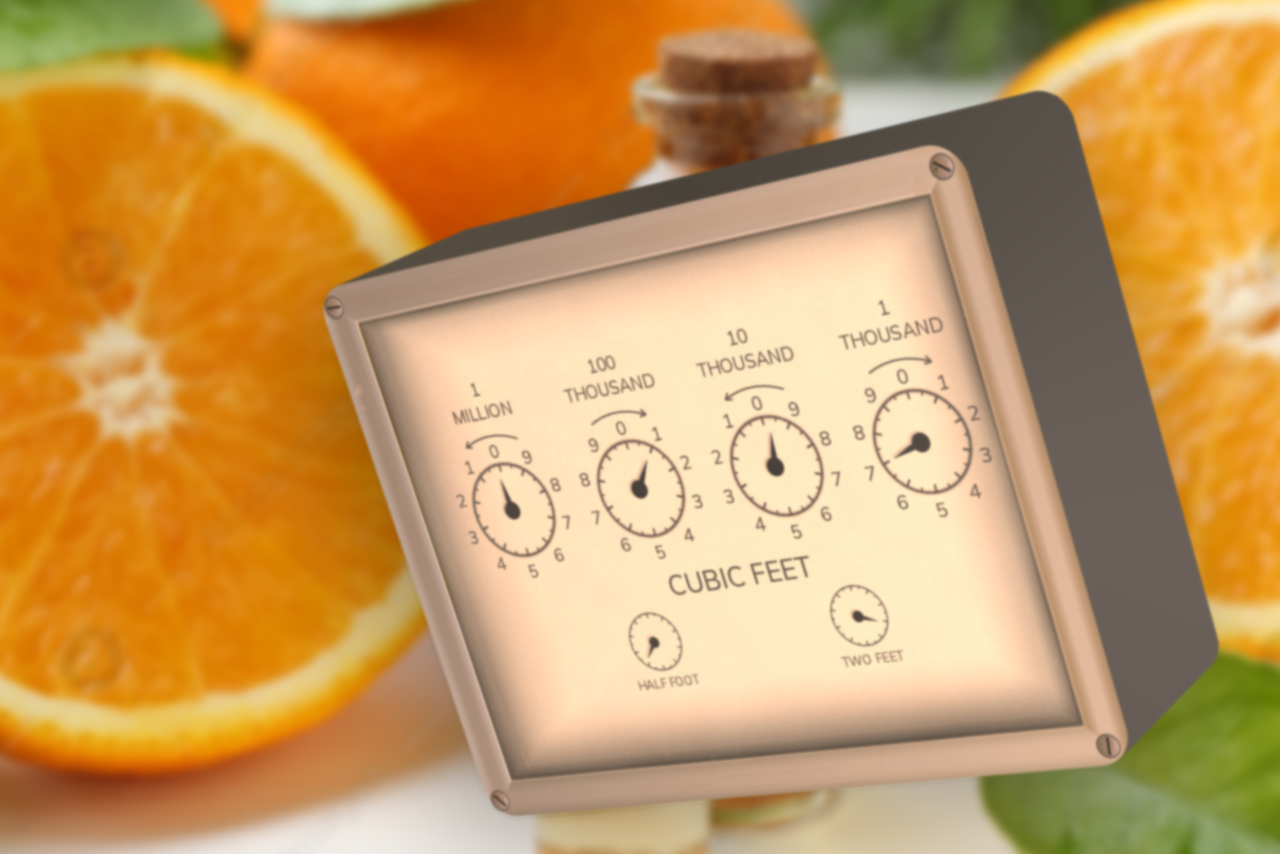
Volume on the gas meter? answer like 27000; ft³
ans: 9700; ft³
